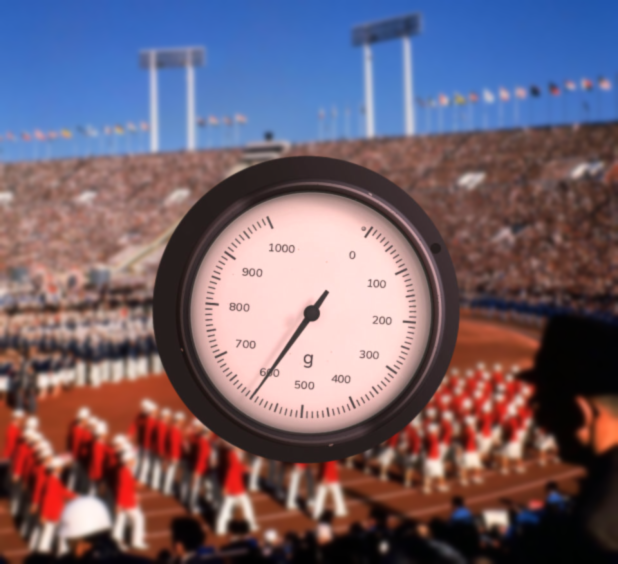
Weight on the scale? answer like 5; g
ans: 600; g
